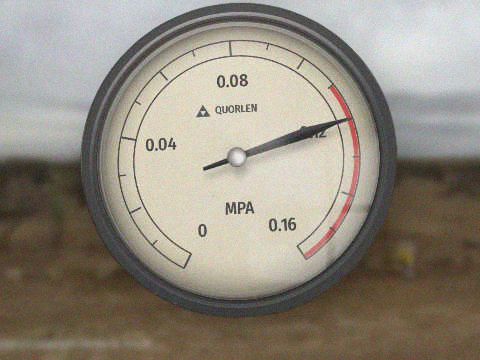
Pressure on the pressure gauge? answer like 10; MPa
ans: 0.12; MPa
